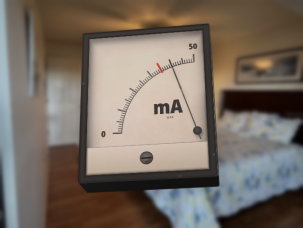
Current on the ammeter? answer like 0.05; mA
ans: 40; mA
